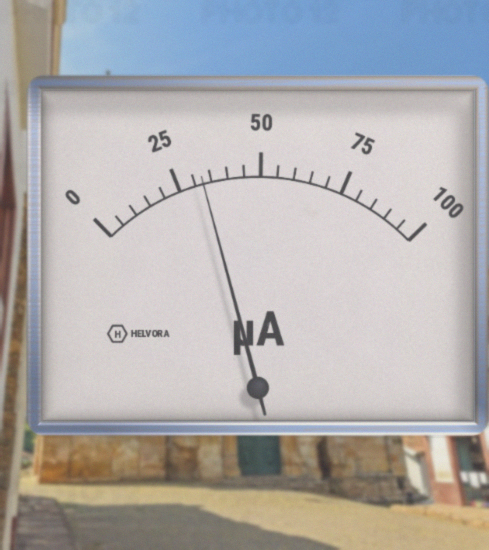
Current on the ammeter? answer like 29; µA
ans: 32.5; µA
